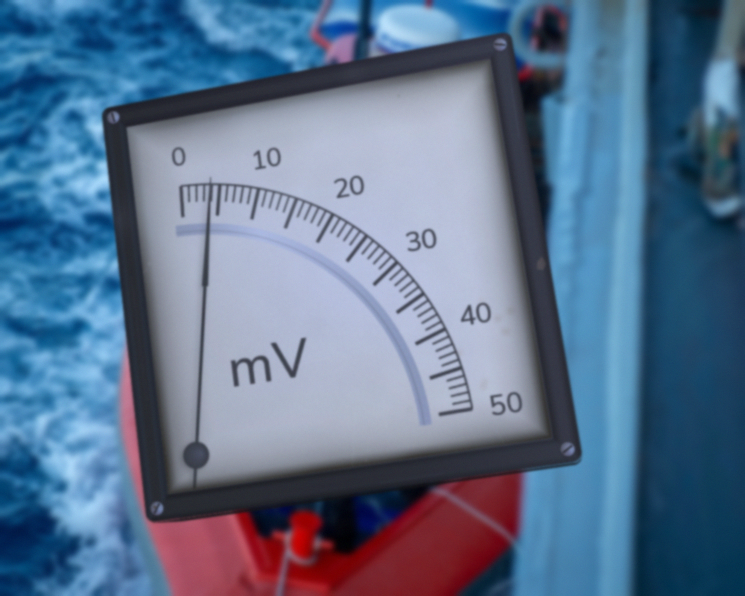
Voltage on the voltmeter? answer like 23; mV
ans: 4; mV
